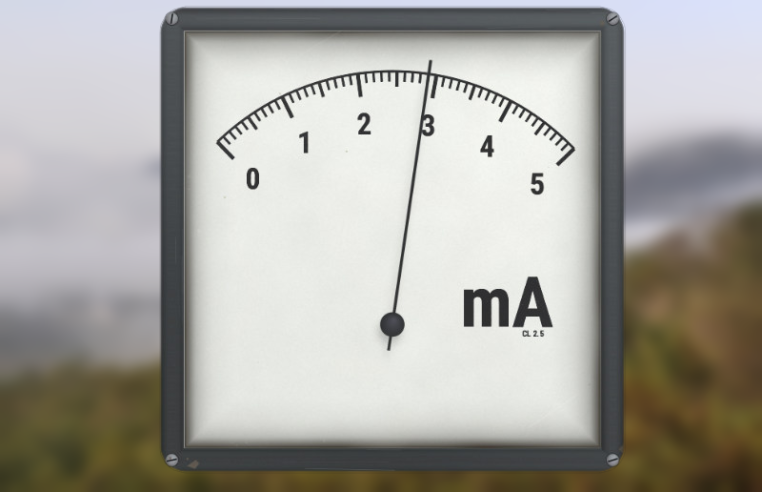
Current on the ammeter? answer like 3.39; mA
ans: 2.9; mA
